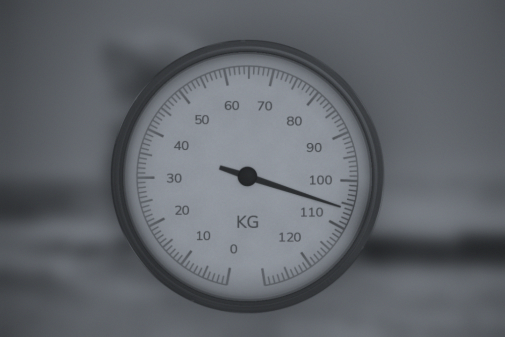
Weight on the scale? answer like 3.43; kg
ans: 106; kg
